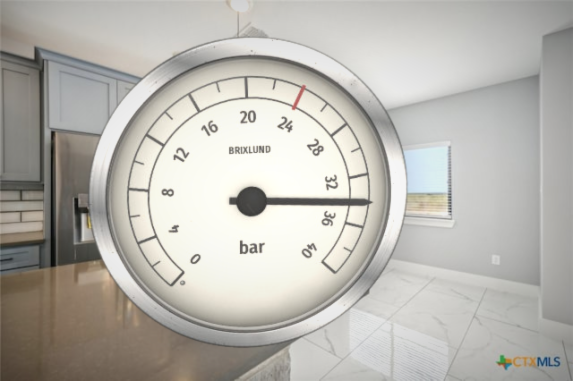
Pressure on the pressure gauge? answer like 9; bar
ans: 34; bar
